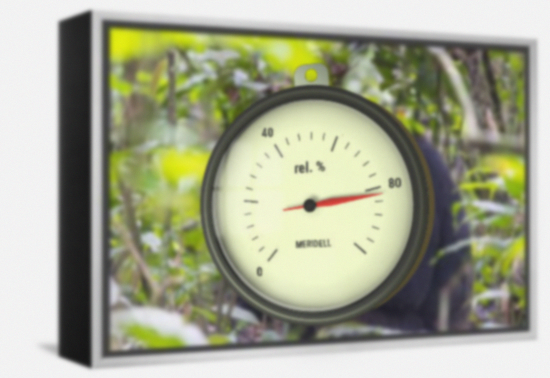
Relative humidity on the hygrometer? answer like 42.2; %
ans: 82; %
